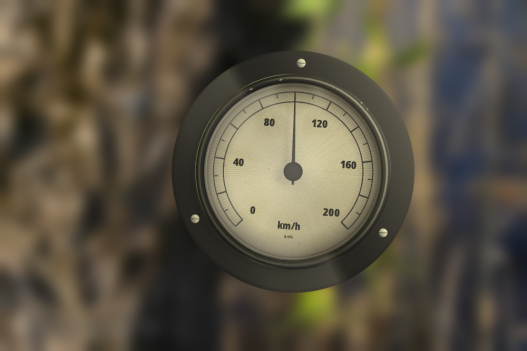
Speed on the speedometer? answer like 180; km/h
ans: 100; km/h
